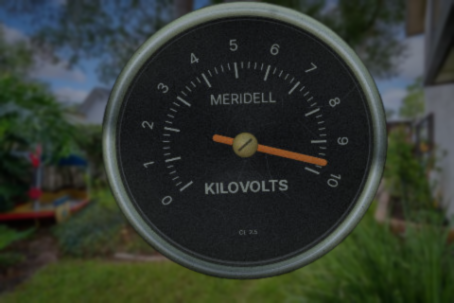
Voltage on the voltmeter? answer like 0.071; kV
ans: 9.6; kV
